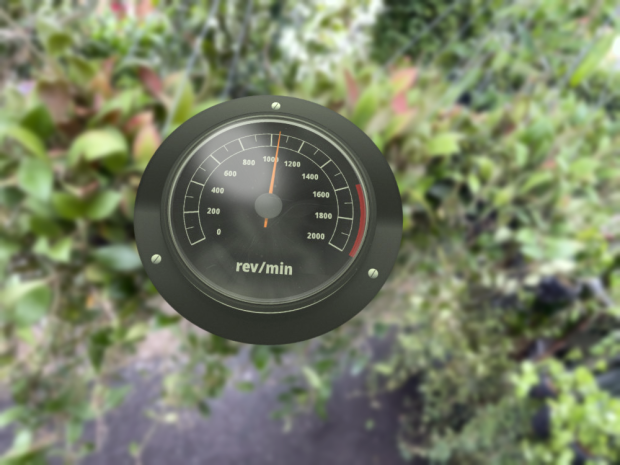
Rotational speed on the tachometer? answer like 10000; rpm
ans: 1050; rpm
